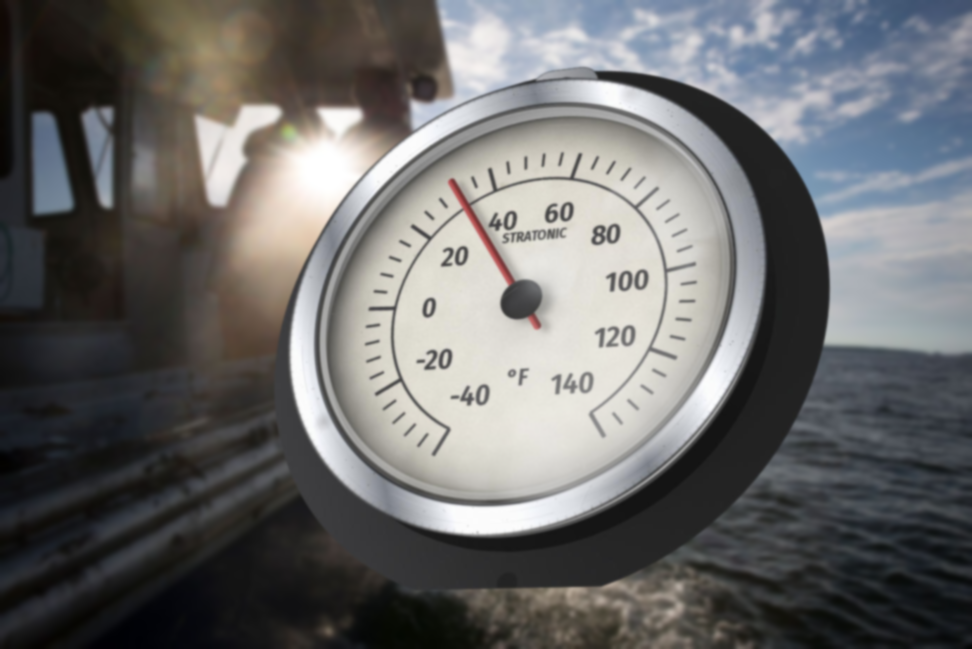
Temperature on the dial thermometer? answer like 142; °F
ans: 32; °F
